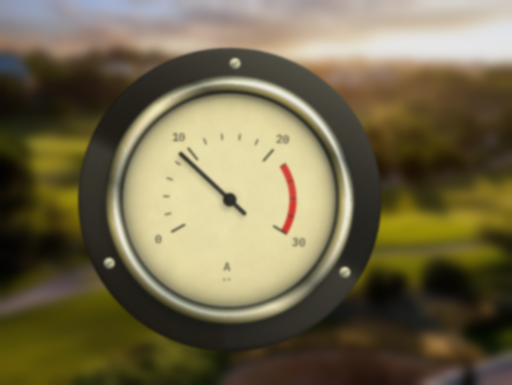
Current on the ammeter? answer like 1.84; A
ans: 9; A
